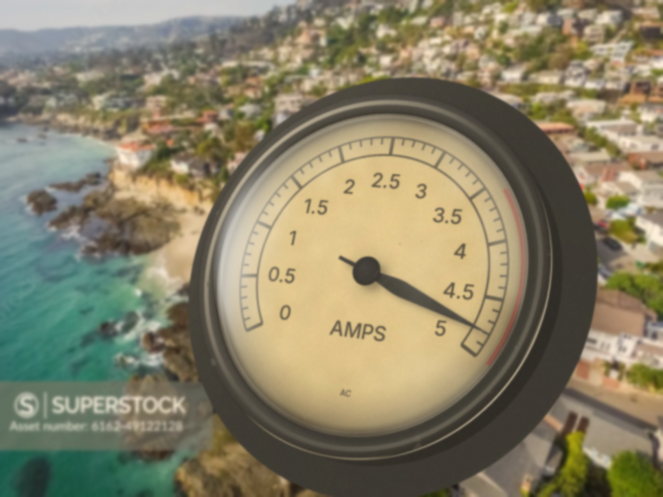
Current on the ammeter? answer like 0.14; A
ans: 4.8; A
